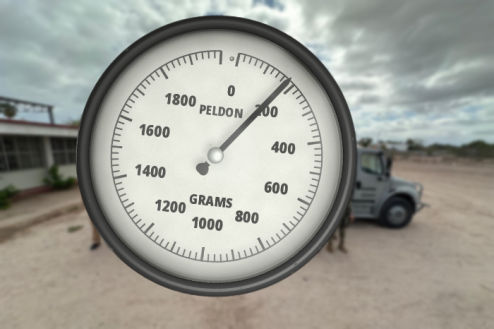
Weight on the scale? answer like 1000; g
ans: 180; g
